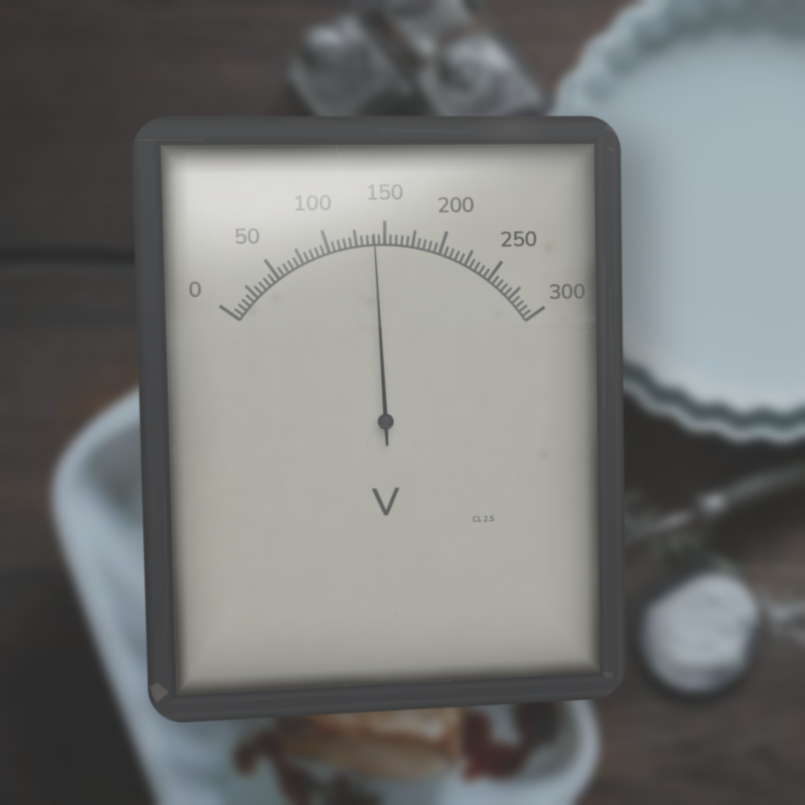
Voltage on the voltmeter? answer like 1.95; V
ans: 140; V
